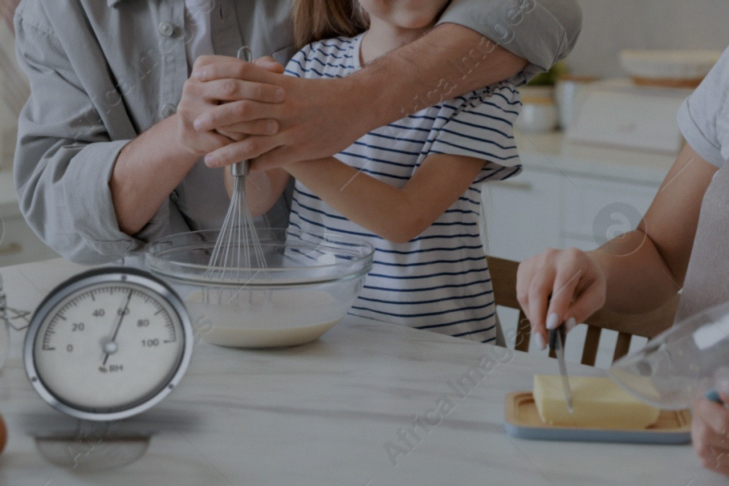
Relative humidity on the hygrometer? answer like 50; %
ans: 60; %
